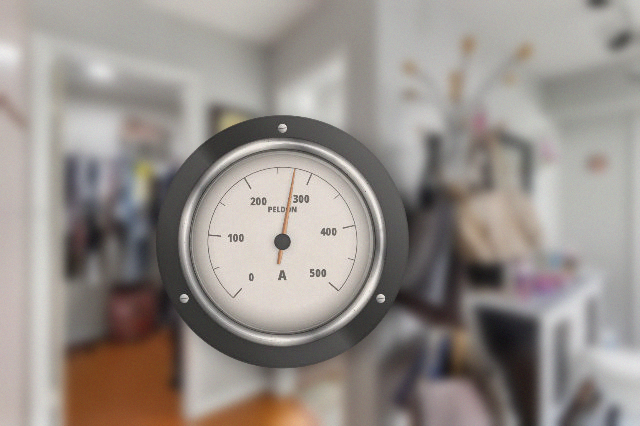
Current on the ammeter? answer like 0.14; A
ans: 275; A
